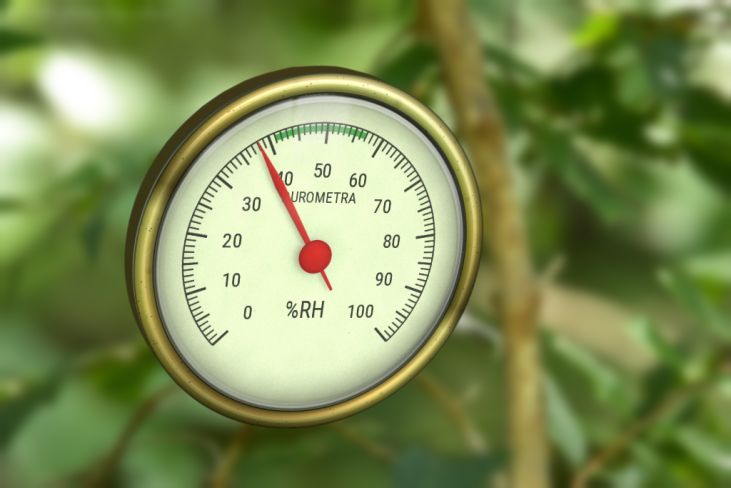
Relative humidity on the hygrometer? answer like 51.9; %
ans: 38; %
